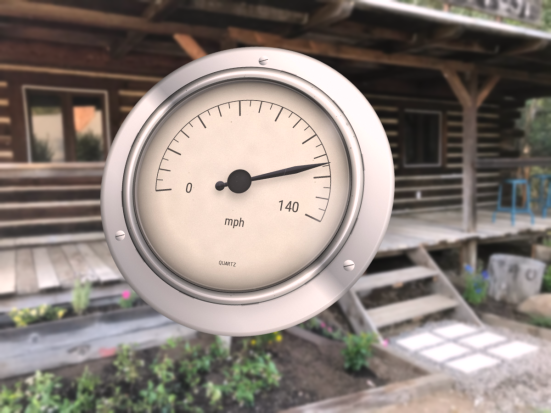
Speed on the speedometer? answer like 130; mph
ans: 115; mph
